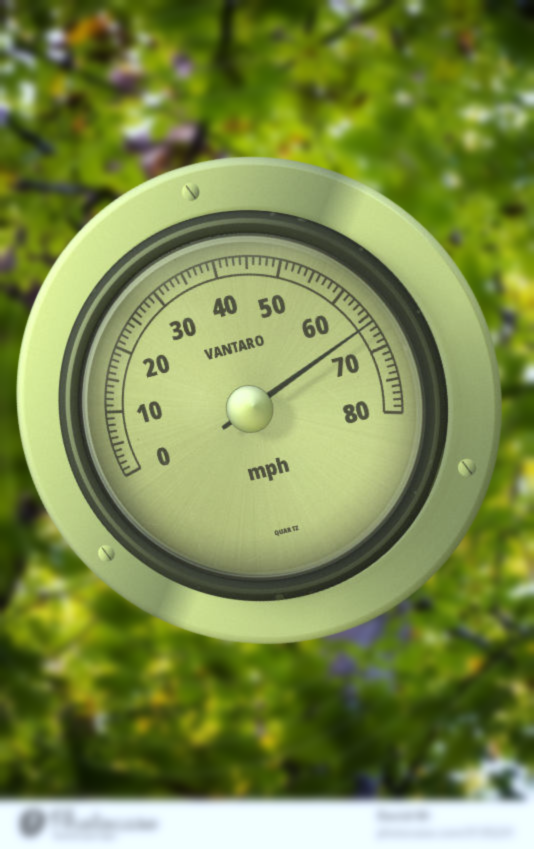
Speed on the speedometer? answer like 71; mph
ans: 66; mph
